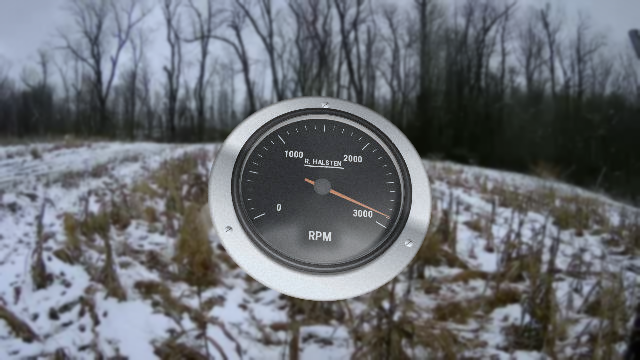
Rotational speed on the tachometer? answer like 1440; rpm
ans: 2900; rpm
